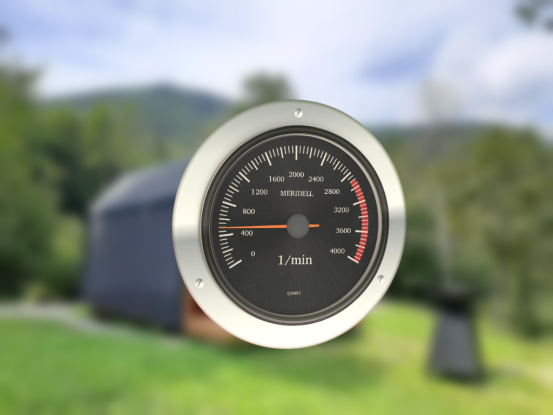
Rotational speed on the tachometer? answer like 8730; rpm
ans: 500; rpm
